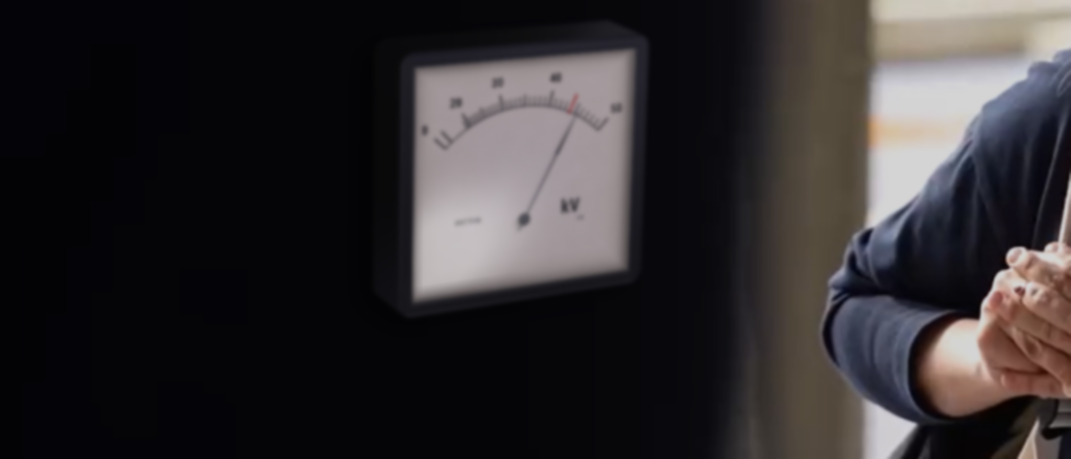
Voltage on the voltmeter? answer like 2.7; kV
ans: 45; kV
